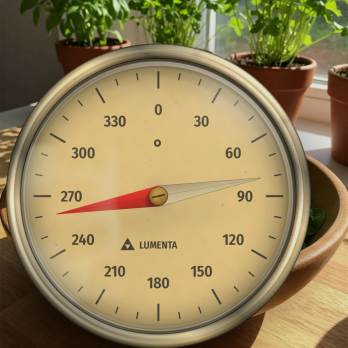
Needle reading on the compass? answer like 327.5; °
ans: 260; °
